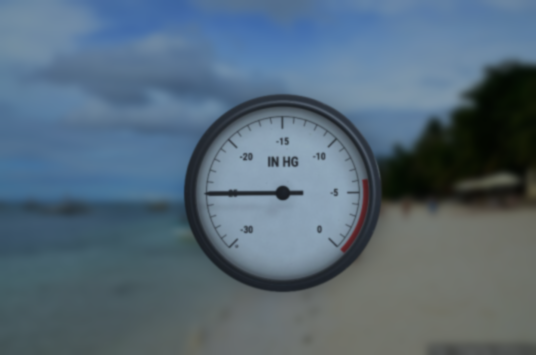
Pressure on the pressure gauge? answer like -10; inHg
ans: -25; inHg
